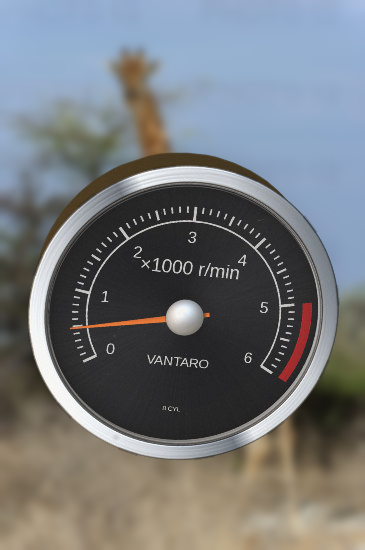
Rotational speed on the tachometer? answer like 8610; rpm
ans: 500; rpm
